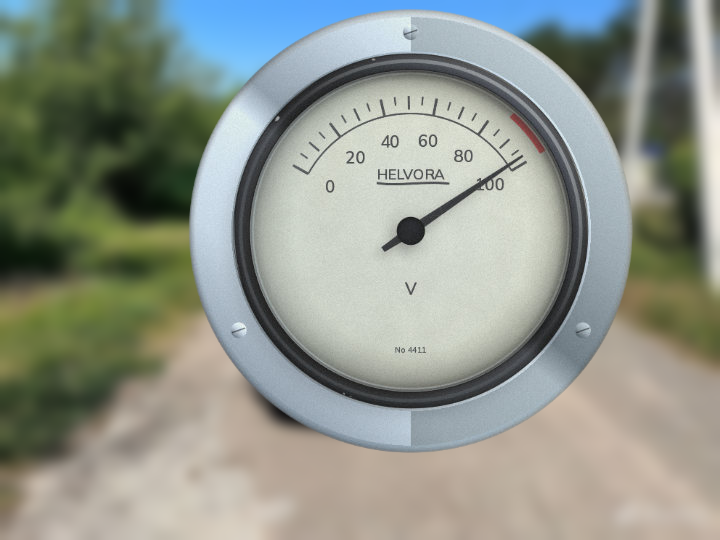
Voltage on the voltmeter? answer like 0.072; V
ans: 97.5; V
